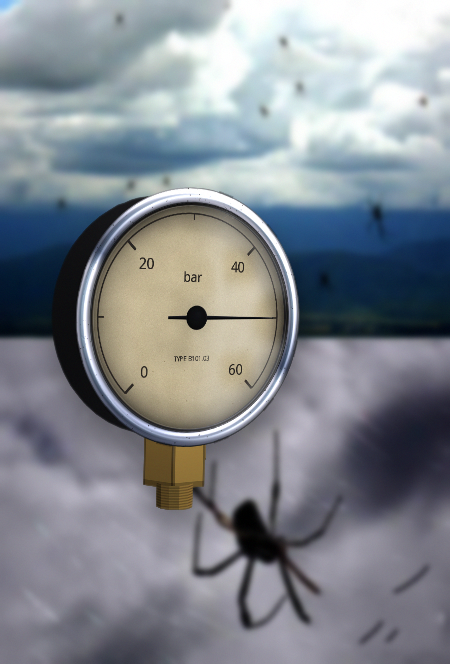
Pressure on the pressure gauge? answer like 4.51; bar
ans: 50; bar
